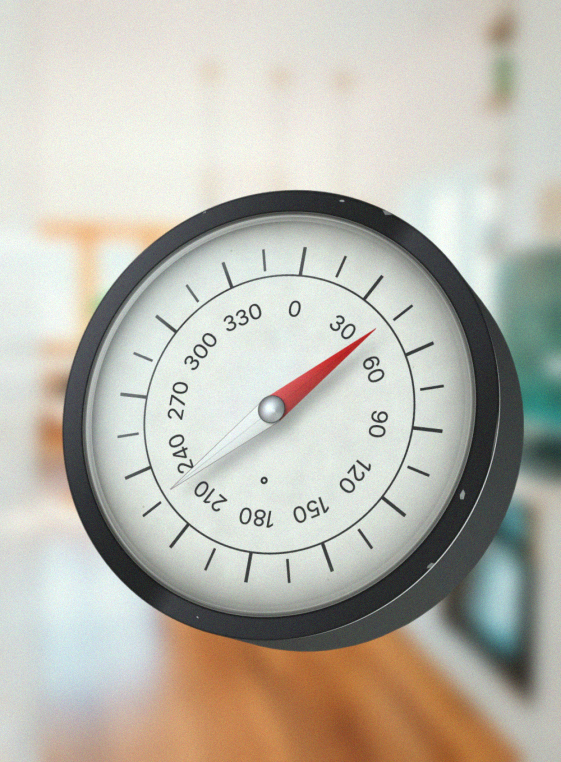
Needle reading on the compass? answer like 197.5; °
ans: 45; °
